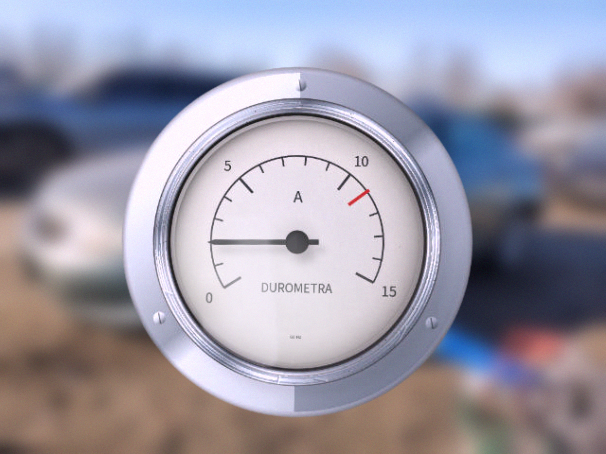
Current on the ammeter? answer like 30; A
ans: 2; A
